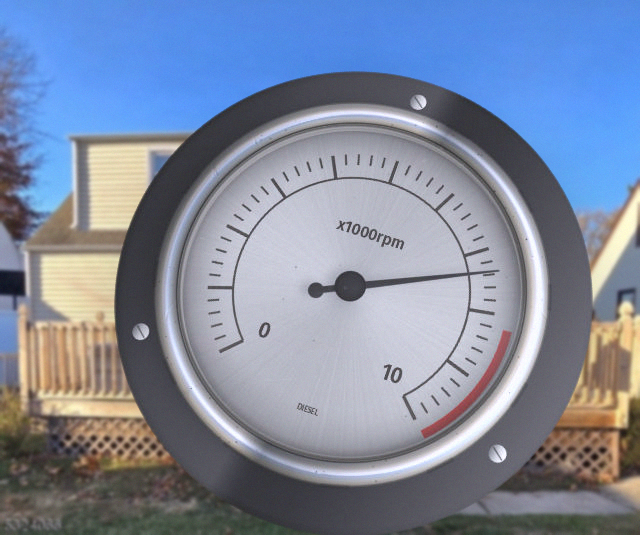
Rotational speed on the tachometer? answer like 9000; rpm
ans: 7400; rpm
